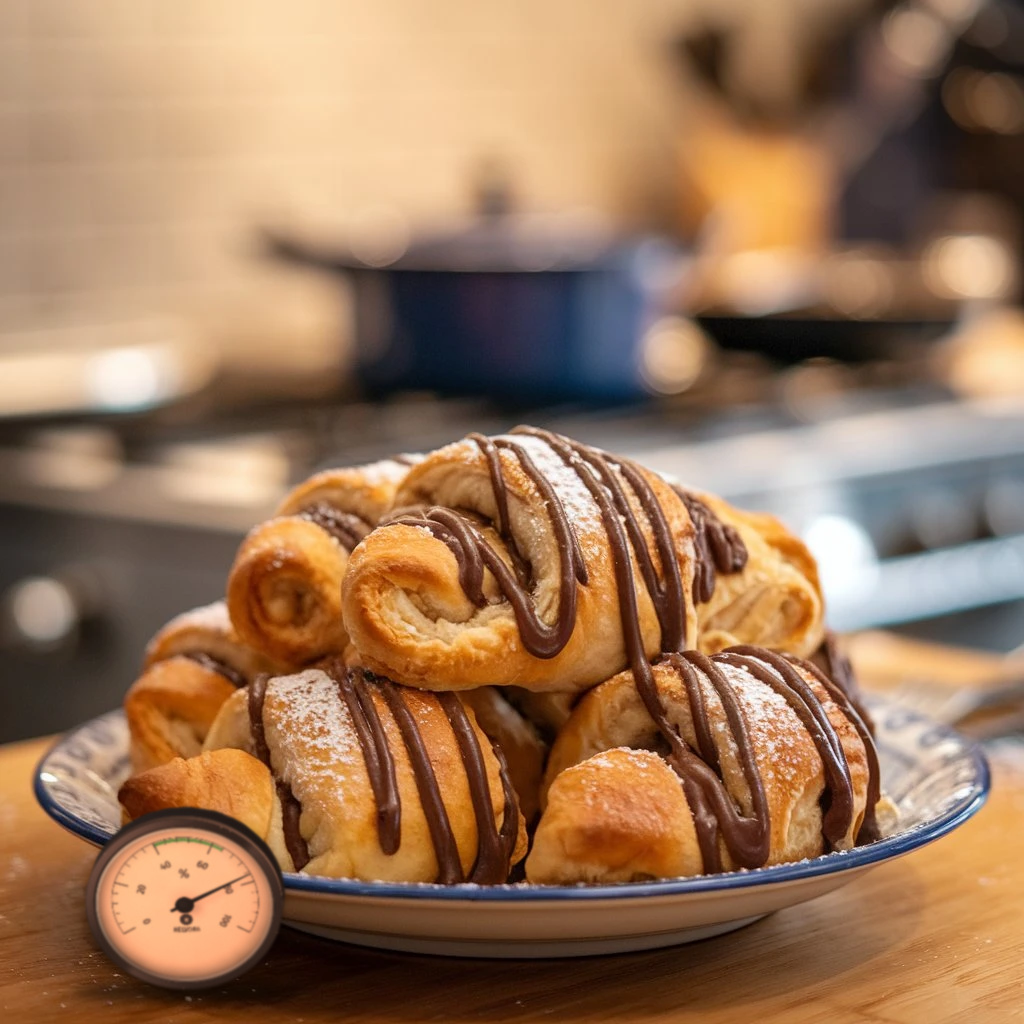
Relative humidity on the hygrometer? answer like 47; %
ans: 76; %
